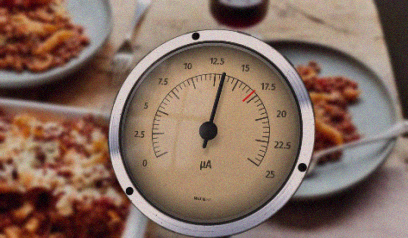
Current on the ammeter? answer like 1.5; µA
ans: 13.5; µA
